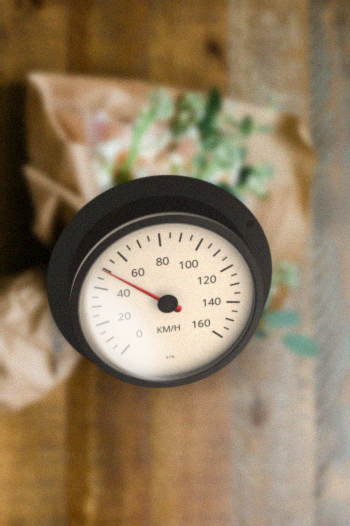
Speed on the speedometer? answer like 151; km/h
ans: 50; km/h
